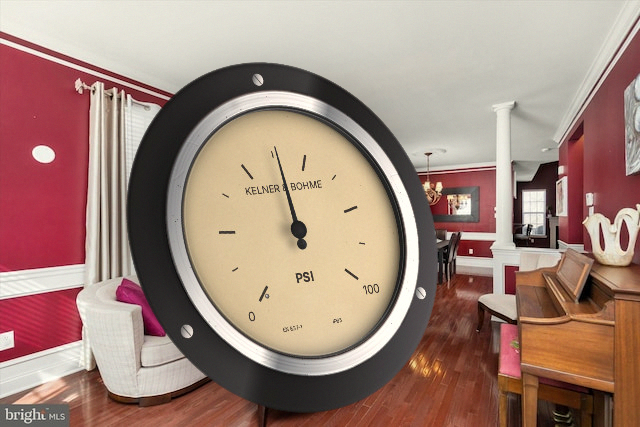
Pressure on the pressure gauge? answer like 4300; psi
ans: 50; psi
